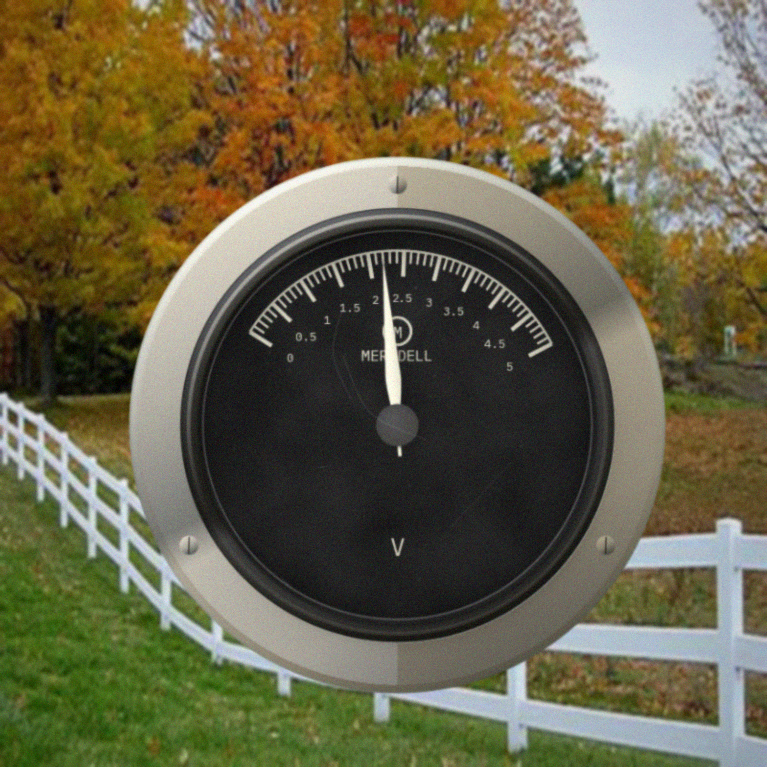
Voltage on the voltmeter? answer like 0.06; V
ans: 2.2; V
